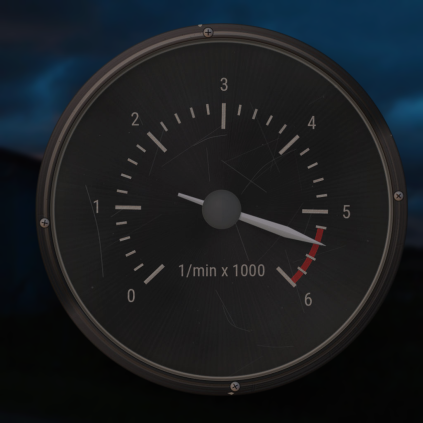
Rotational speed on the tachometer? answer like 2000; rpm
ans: 5400; rpm
